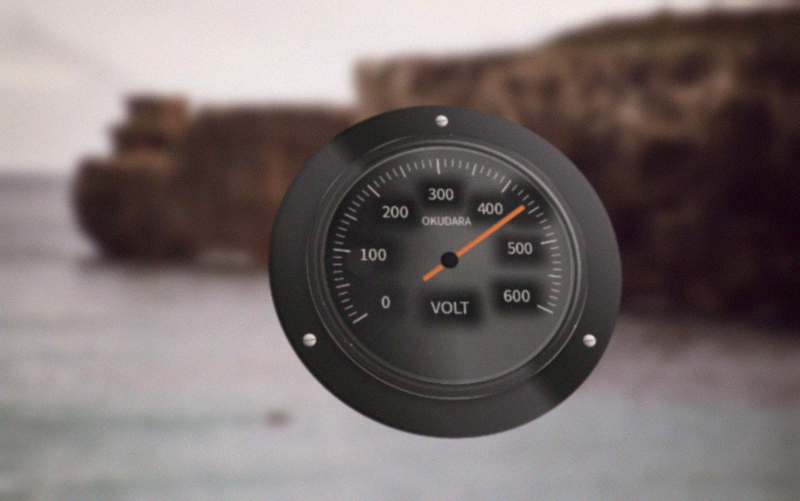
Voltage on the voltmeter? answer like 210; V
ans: 440; V
